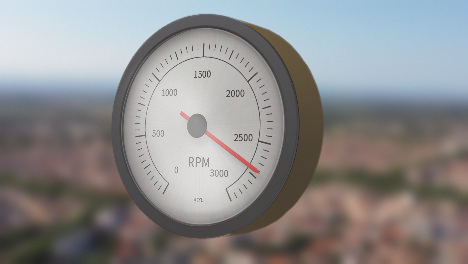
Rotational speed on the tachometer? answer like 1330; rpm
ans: 2700; rpm
